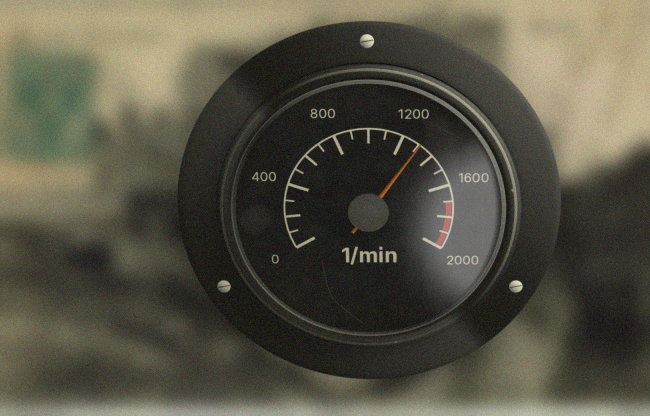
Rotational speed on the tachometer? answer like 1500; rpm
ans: 1300; rpm
